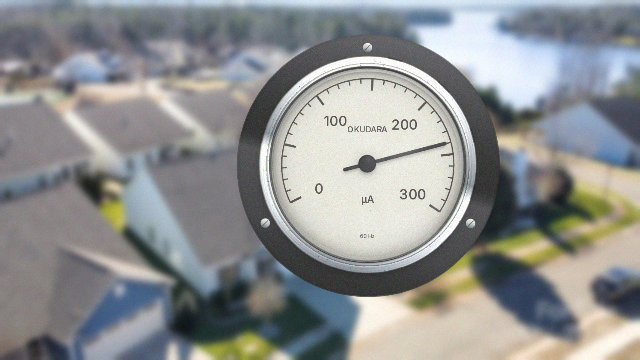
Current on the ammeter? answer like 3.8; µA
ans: 240; µA
